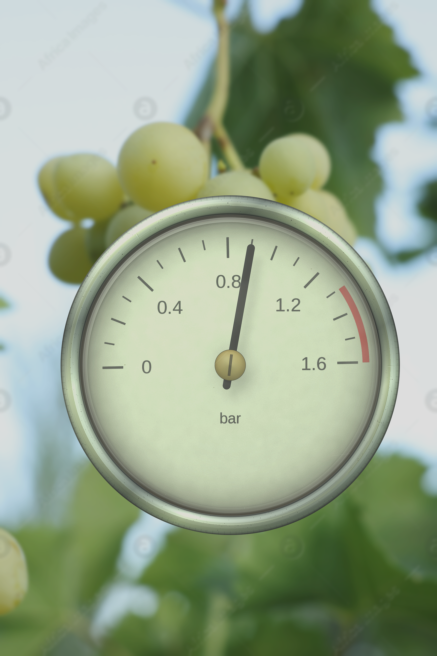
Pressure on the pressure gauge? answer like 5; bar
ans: 0.9; bar
